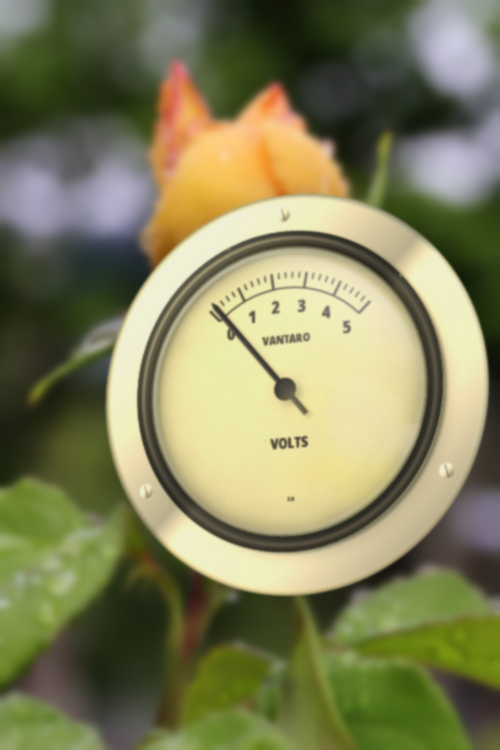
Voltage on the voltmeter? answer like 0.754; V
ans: 0.2; V
